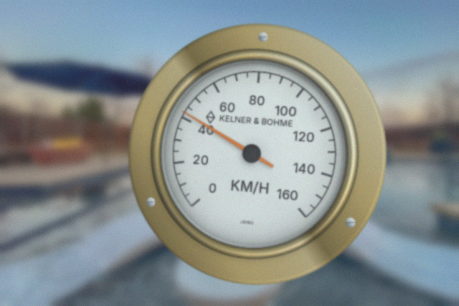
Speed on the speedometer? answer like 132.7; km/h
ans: 42.5; km/h
